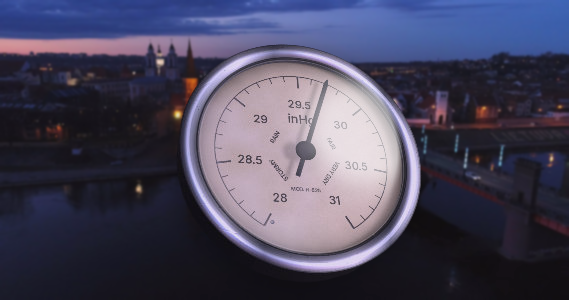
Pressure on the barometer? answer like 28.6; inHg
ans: 29.7; inHg
